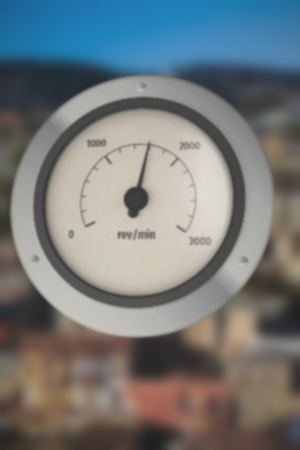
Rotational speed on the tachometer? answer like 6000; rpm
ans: 1600; rpm
